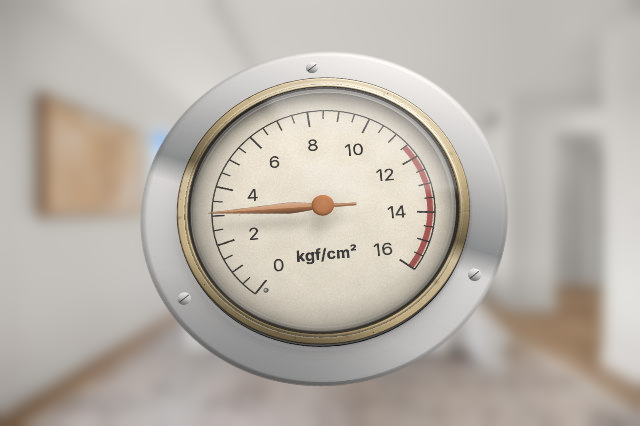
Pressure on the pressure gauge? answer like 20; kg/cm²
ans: 3; kg/cm²
